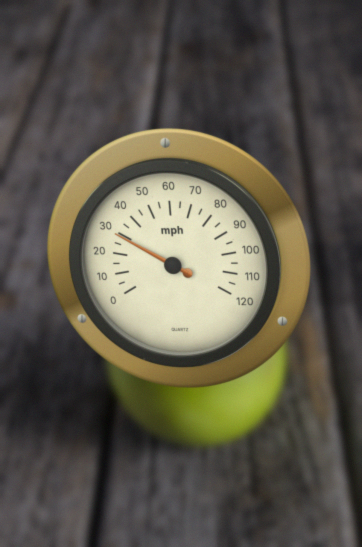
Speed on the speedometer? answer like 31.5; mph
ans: 30; mph
